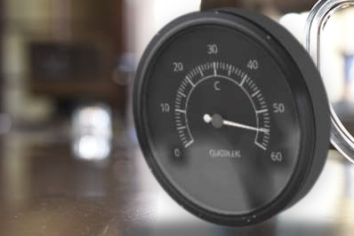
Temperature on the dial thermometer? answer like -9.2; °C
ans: 55; °C
